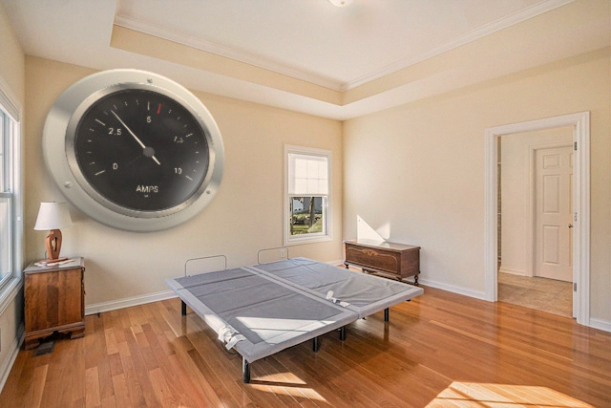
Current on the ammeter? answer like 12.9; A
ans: 3.25; A
